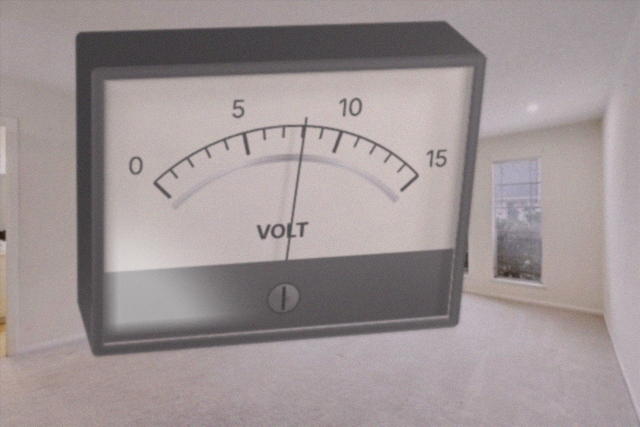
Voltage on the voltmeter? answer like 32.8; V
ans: 8; V
